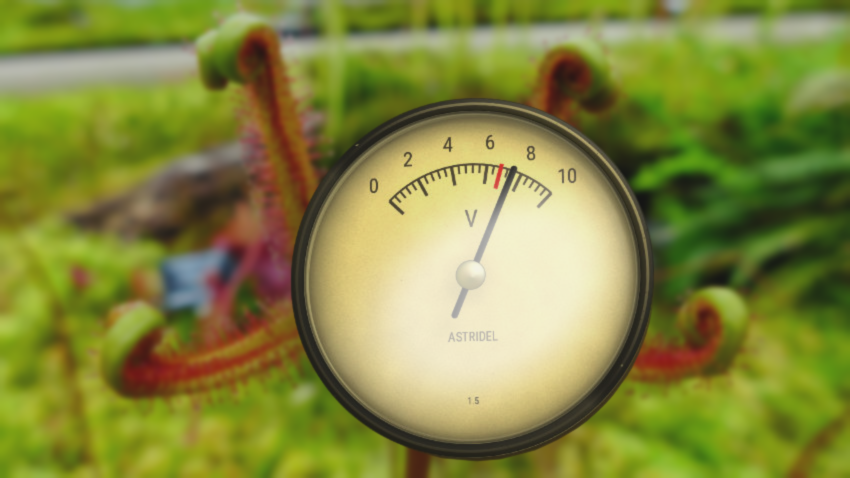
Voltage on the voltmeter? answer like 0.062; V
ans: 7.6; V
